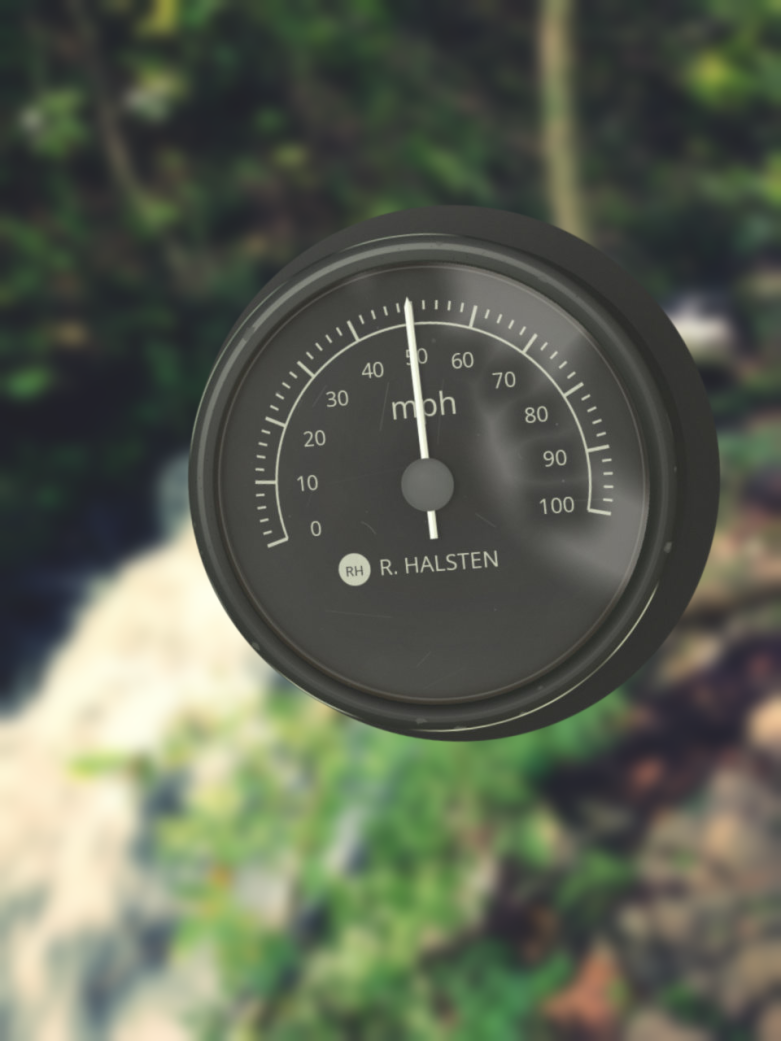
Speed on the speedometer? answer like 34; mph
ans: 50; mph
